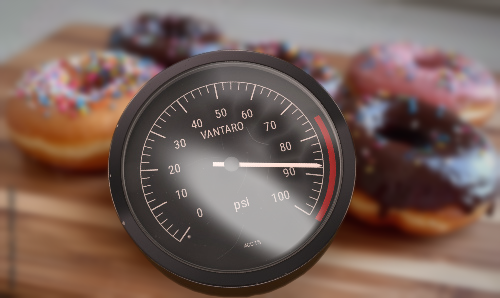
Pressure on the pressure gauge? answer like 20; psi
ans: 88; psi
